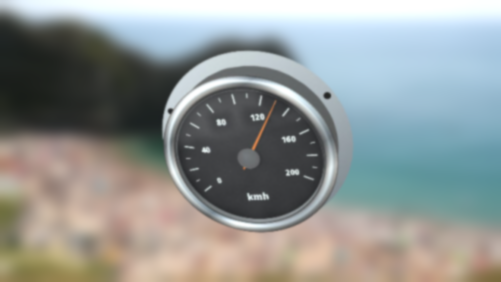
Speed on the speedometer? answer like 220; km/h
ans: 130; km/h
